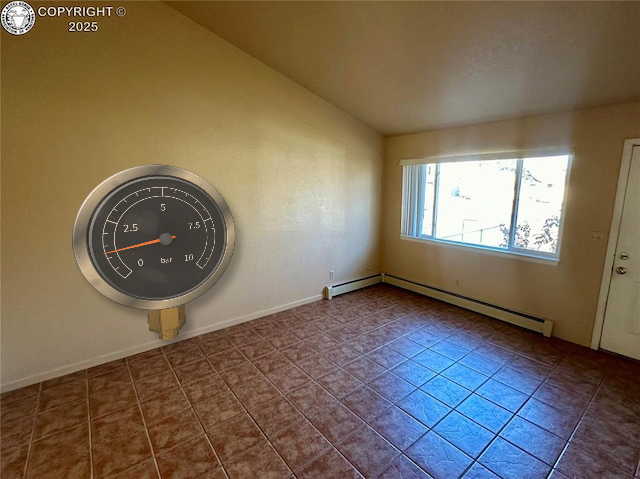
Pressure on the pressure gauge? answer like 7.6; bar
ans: 1.25; bar
